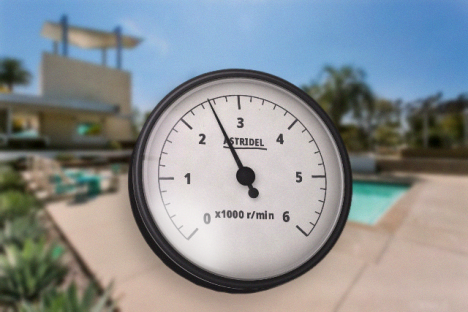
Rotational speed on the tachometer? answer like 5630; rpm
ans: 2500; rpm
